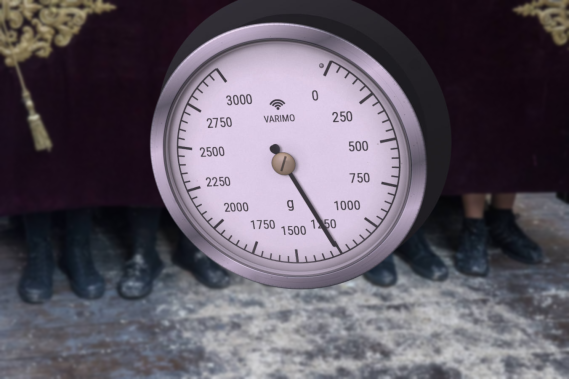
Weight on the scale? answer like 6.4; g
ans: 1250; g
